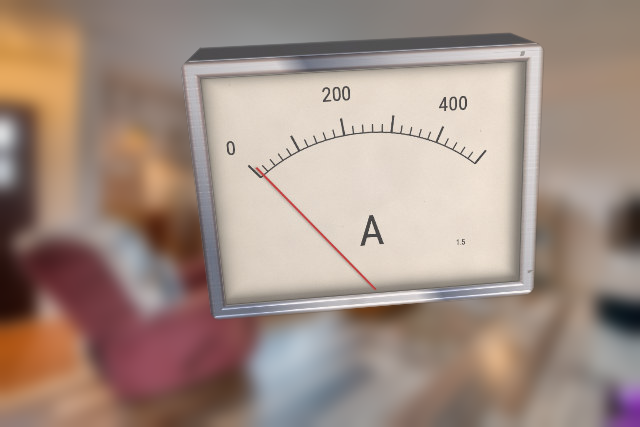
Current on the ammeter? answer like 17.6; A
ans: 10; A
